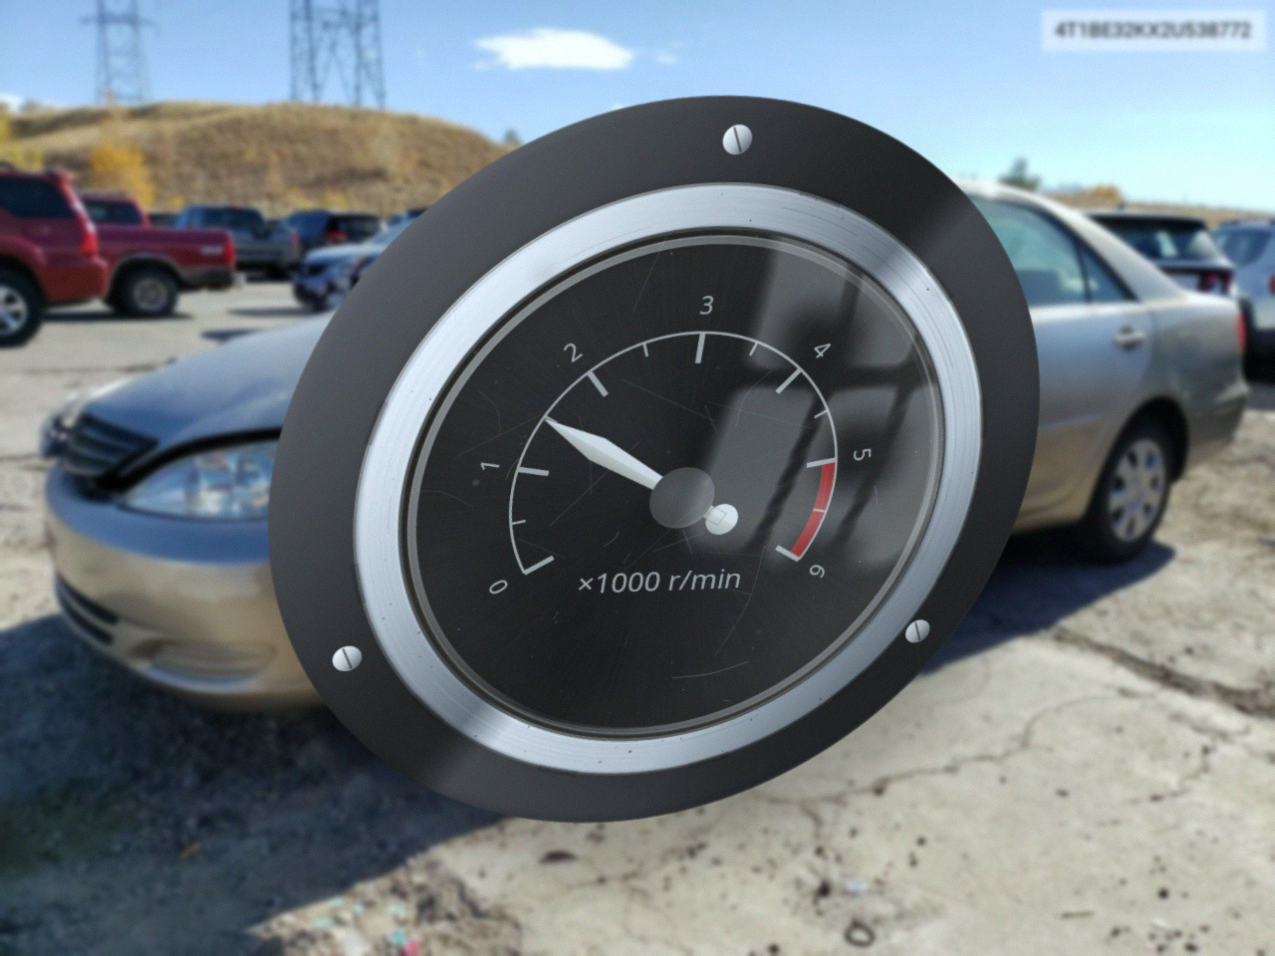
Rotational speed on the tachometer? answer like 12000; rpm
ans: 1500; rpm
